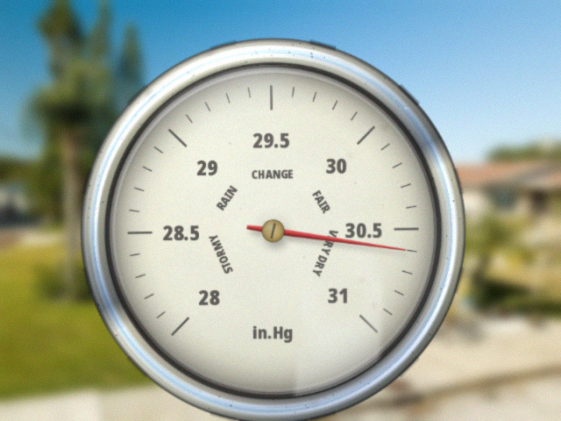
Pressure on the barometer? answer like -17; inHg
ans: 30.6; inHg
